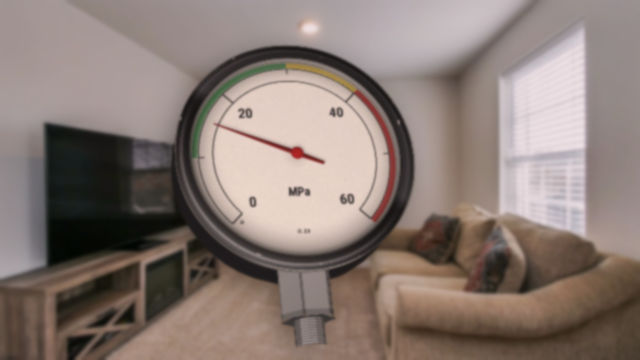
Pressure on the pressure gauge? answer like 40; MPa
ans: 15; MPa
